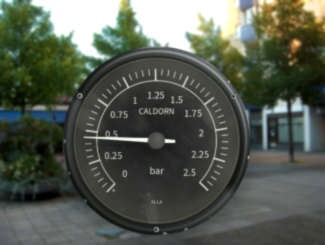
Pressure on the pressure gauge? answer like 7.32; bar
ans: 0.45; bar
